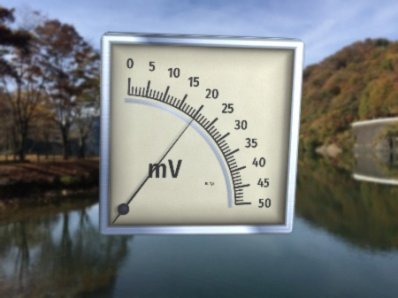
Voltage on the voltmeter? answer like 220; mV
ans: 20; mV
